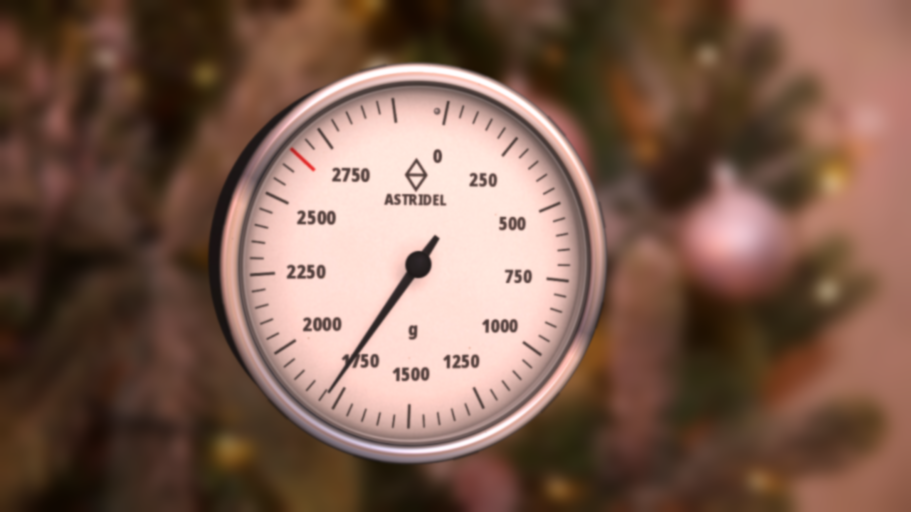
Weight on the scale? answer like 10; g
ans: 1800; g
